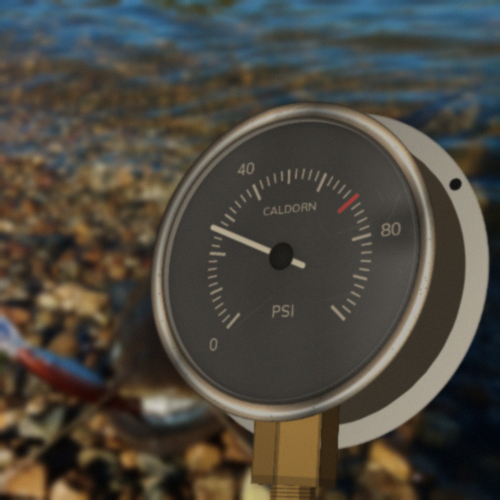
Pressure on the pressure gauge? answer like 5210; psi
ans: 26; psi
